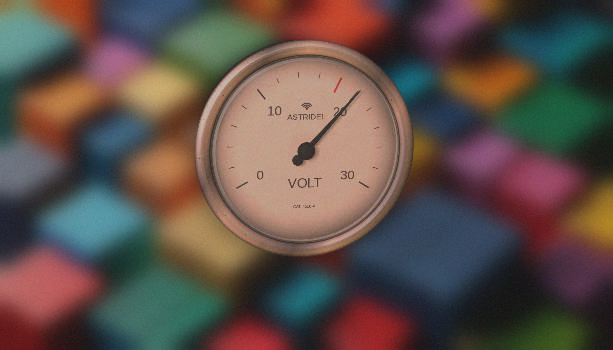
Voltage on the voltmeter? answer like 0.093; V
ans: 20; V
